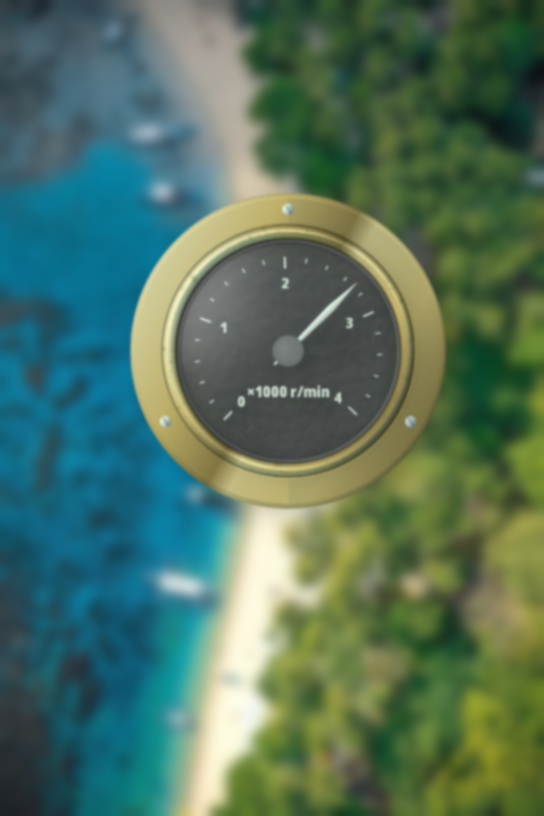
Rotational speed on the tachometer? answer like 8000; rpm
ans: 2700; rpm
